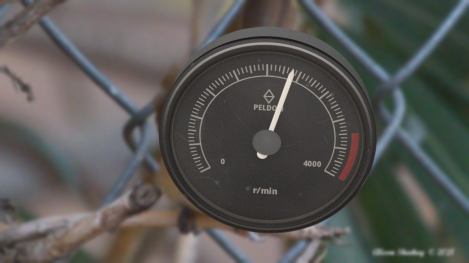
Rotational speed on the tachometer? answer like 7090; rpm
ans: 2300; rpm
